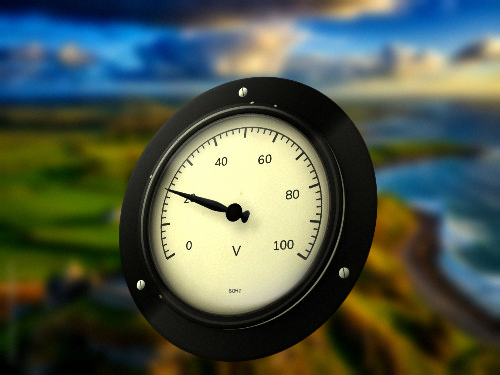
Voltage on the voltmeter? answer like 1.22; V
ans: 20; V
